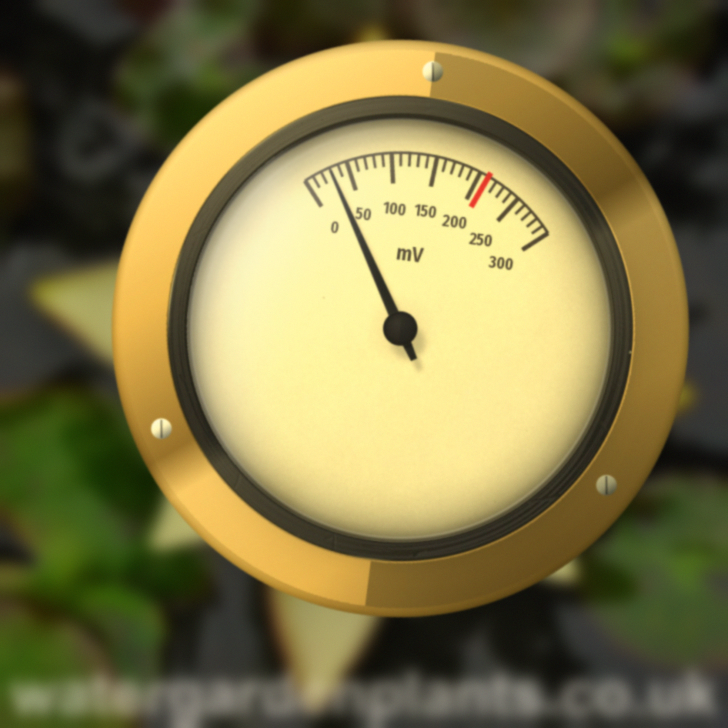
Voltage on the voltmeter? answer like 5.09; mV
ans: 30; mV
